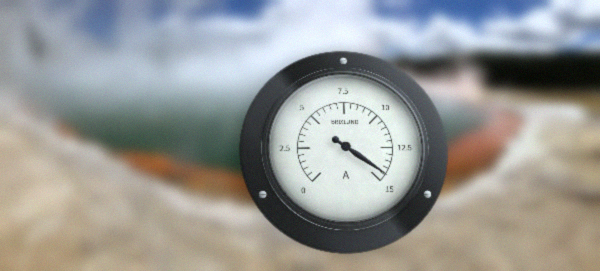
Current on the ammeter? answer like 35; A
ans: 14.5; A
